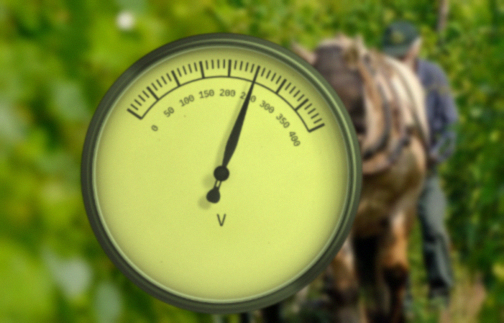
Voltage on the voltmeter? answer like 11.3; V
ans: 250; V
